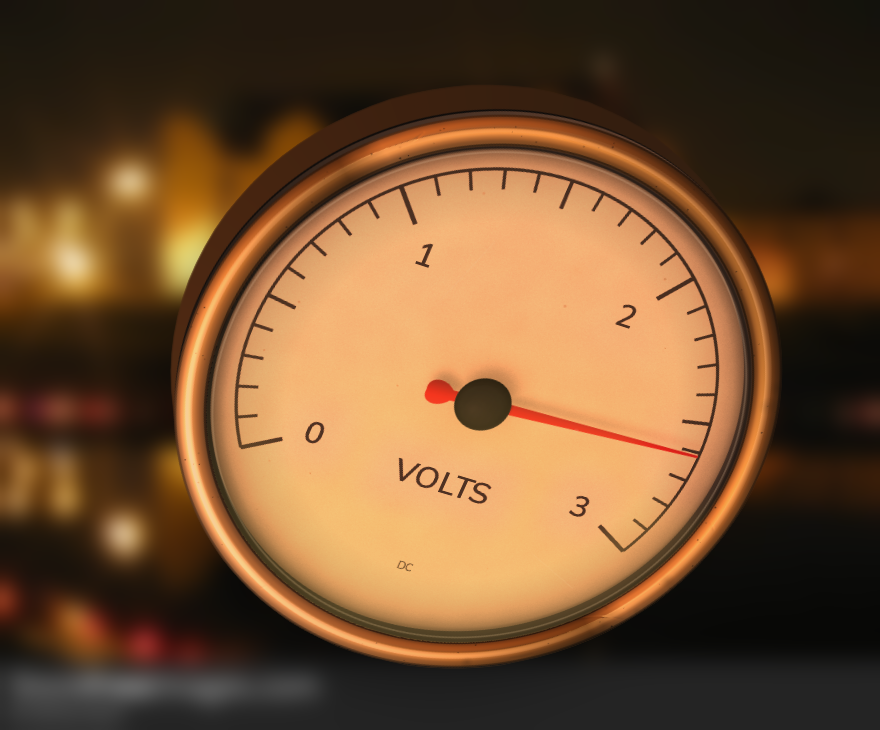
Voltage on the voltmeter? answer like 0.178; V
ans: 2.6; V
